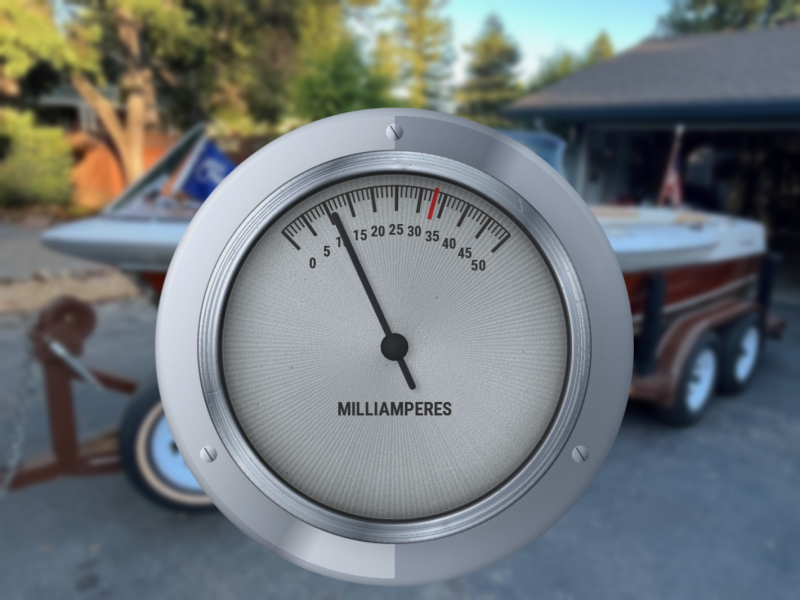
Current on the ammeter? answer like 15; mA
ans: 11; mA
